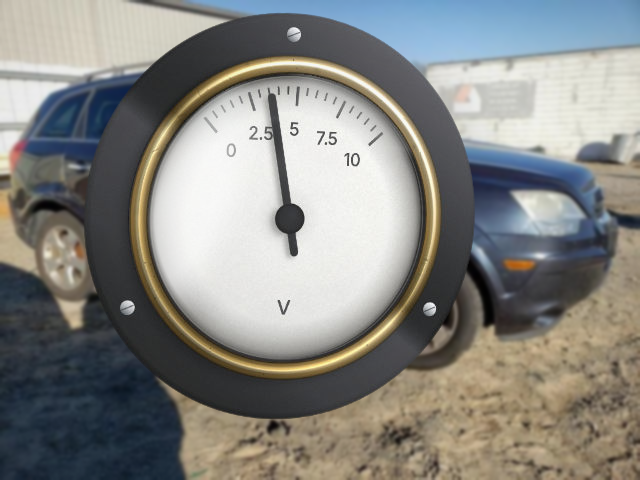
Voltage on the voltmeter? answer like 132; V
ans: 3.5; V
